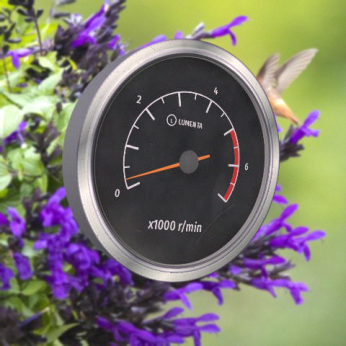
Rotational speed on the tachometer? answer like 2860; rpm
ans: 250; rpm
